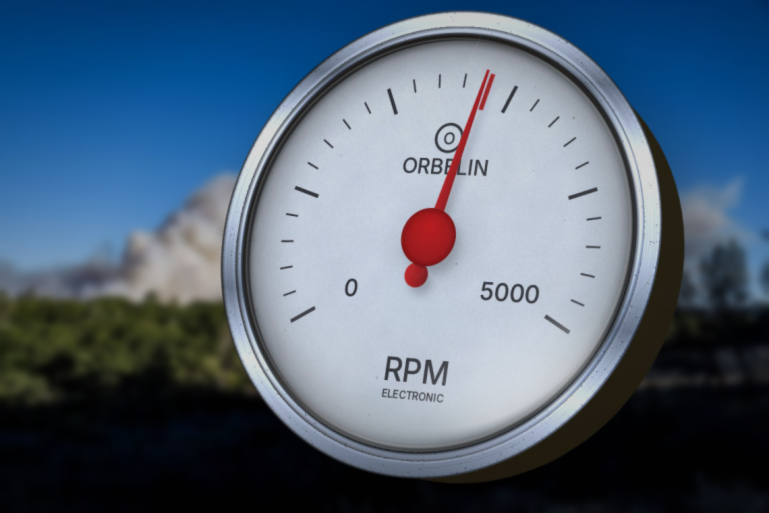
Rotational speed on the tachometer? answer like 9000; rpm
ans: 2800; rpm
